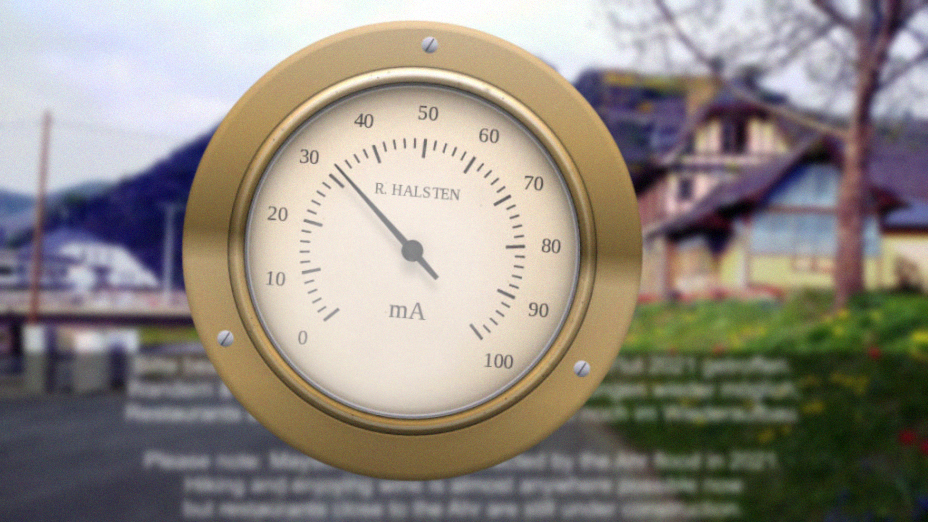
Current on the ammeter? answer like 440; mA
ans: 32; mA
